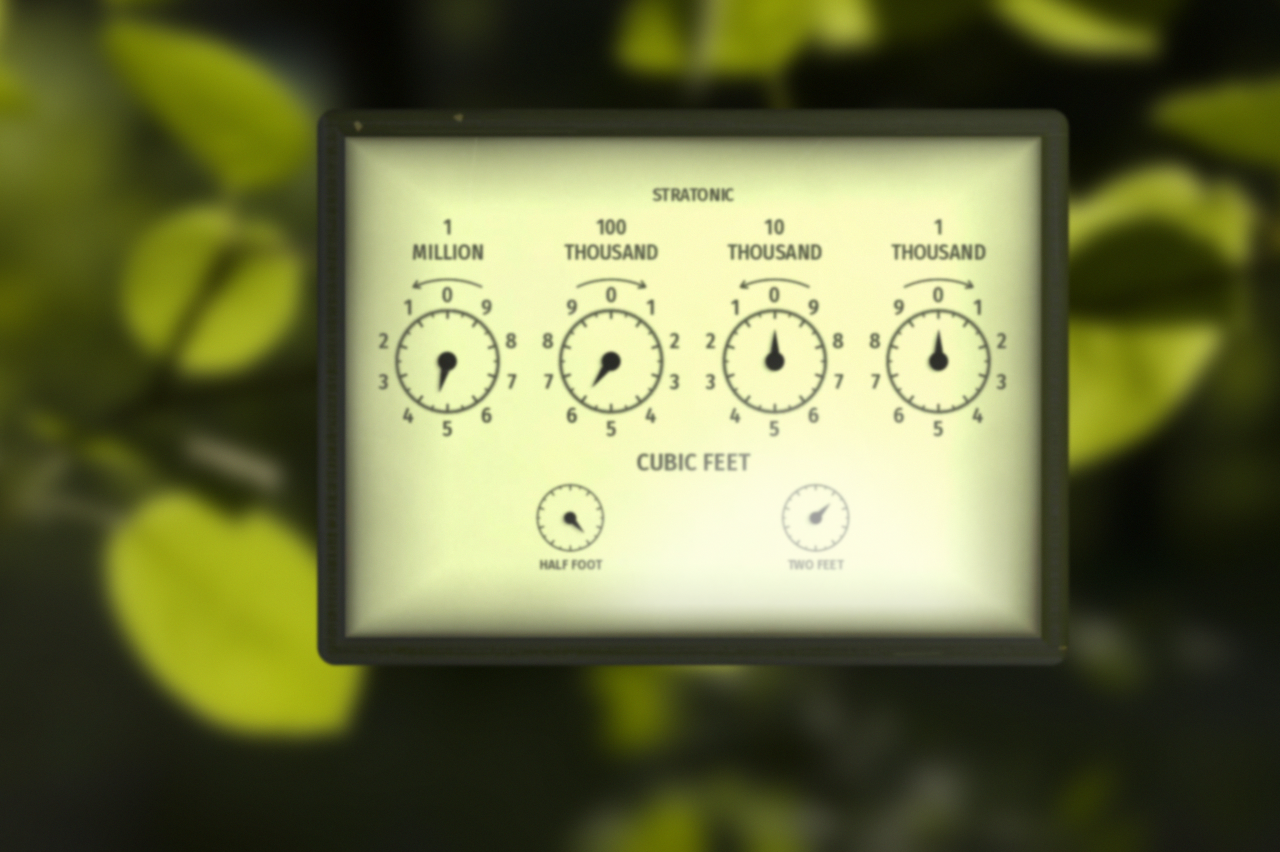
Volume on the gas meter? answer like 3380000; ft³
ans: 460000; ft³
